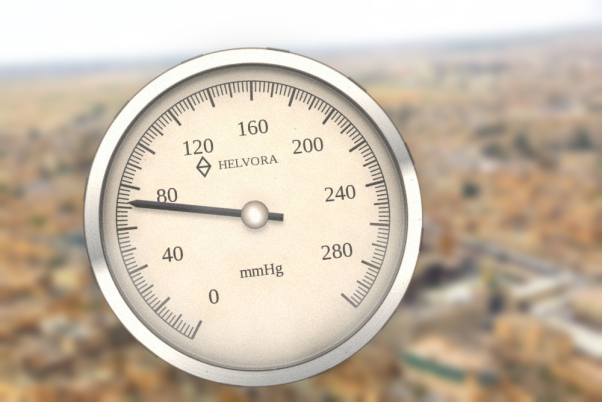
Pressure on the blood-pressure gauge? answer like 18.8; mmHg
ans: 72; mmHg
